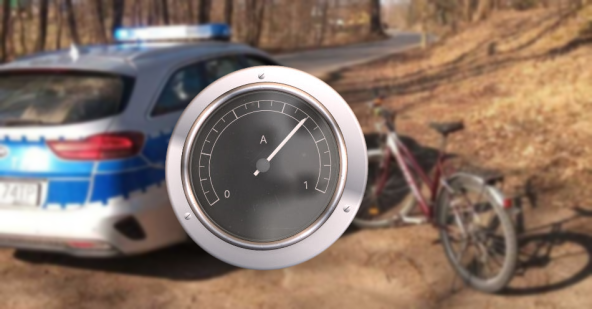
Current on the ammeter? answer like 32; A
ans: 0.7; A
